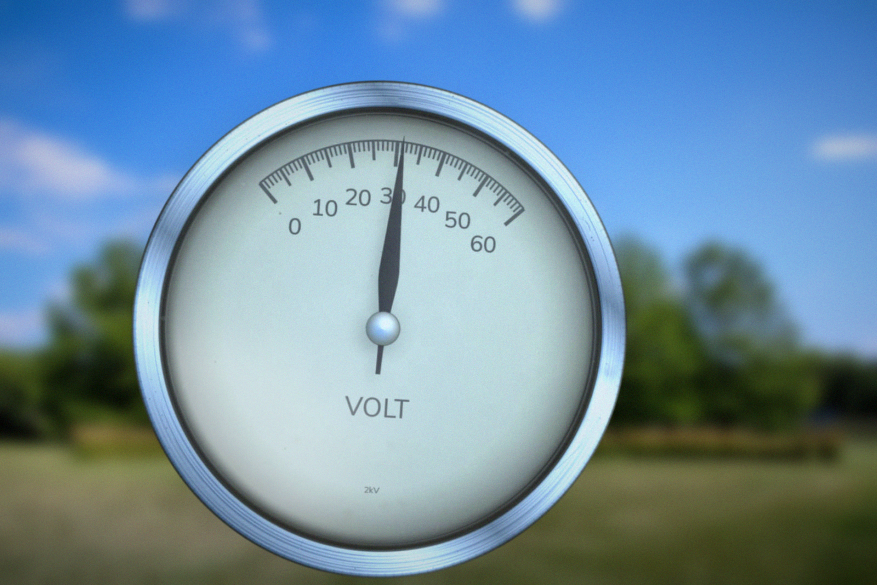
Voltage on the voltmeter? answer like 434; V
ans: 31; V
